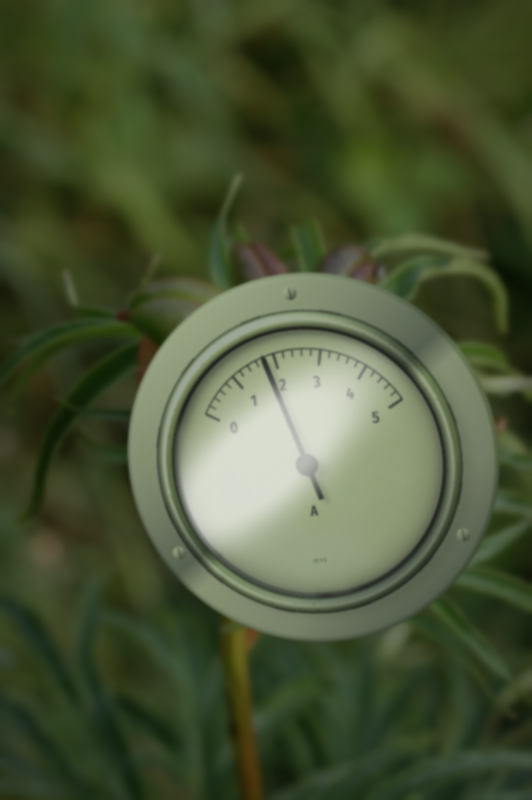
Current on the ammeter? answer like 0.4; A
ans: 1.8; A
